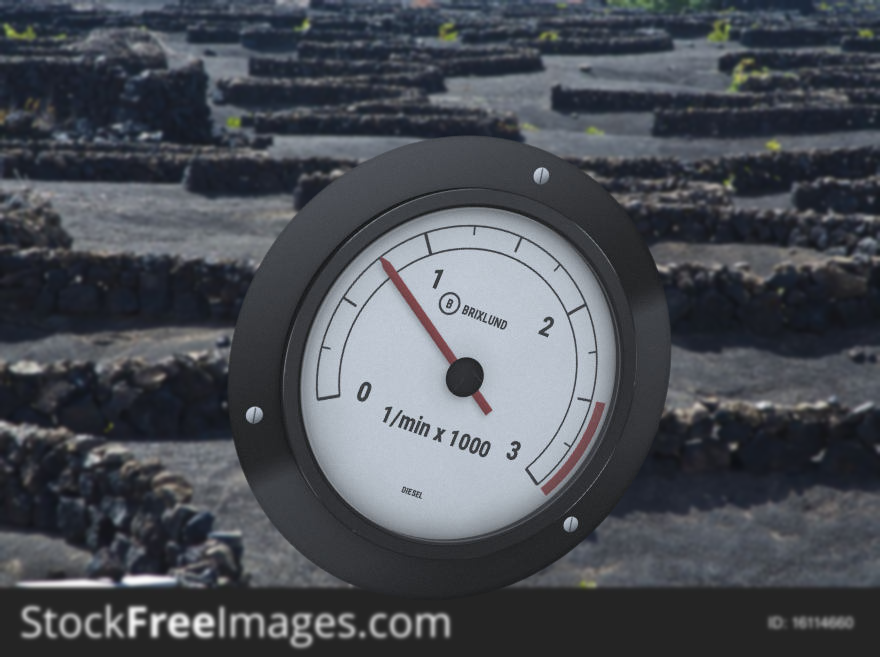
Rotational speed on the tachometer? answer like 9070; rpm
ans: 750; rpm
